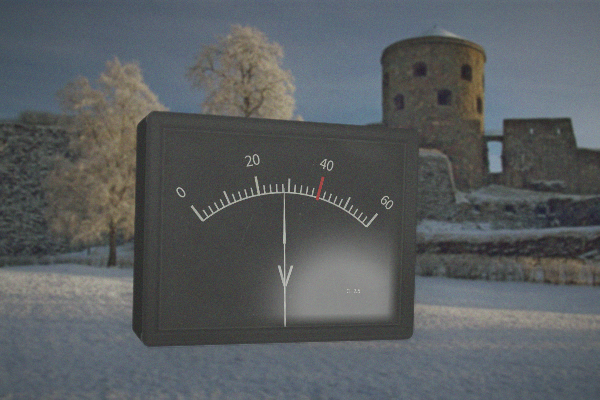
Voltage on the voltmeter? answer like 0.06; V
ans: 28; V
